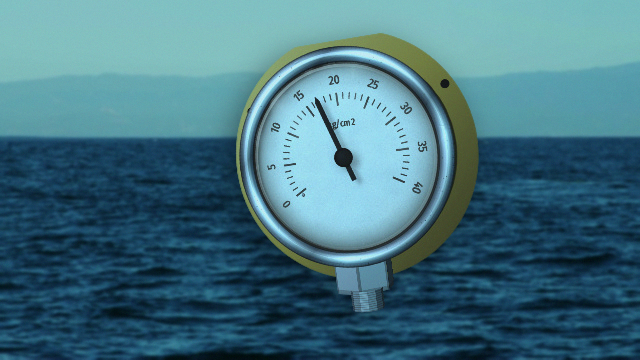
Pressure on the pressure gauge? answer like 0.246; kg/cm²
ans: 17; kg/cm²
